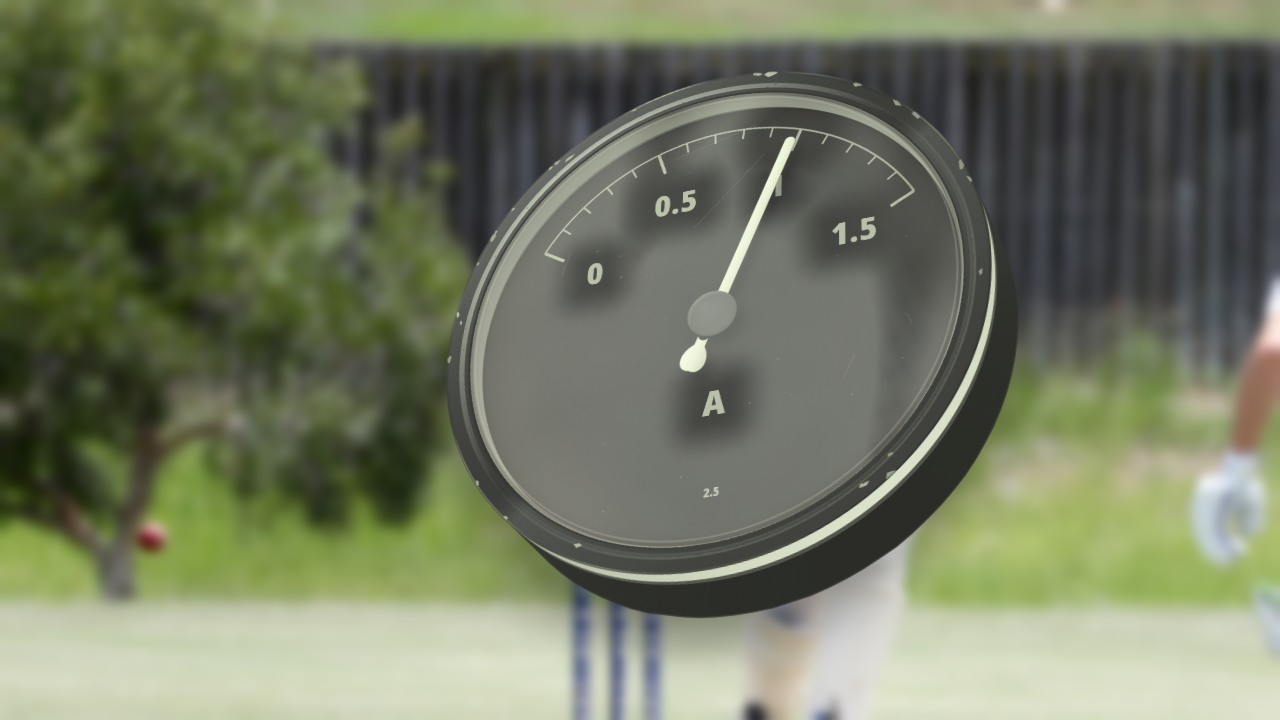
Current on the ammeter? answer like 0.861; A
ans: 1; A
